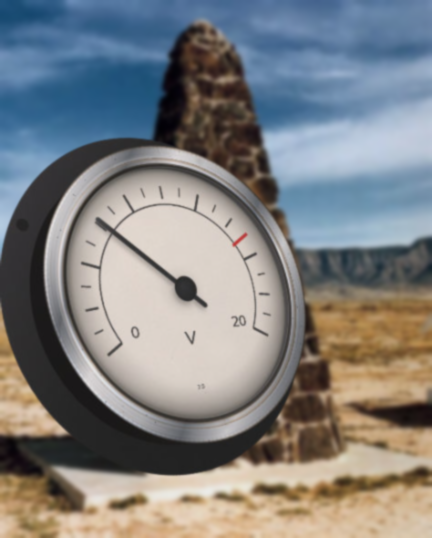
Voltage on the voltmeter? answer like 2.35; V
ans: 6; V
